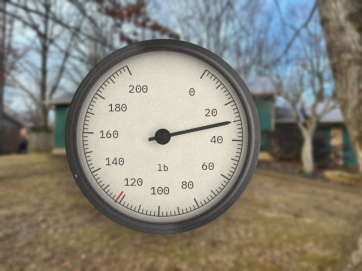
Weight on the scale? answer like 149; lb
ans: 30; lb
